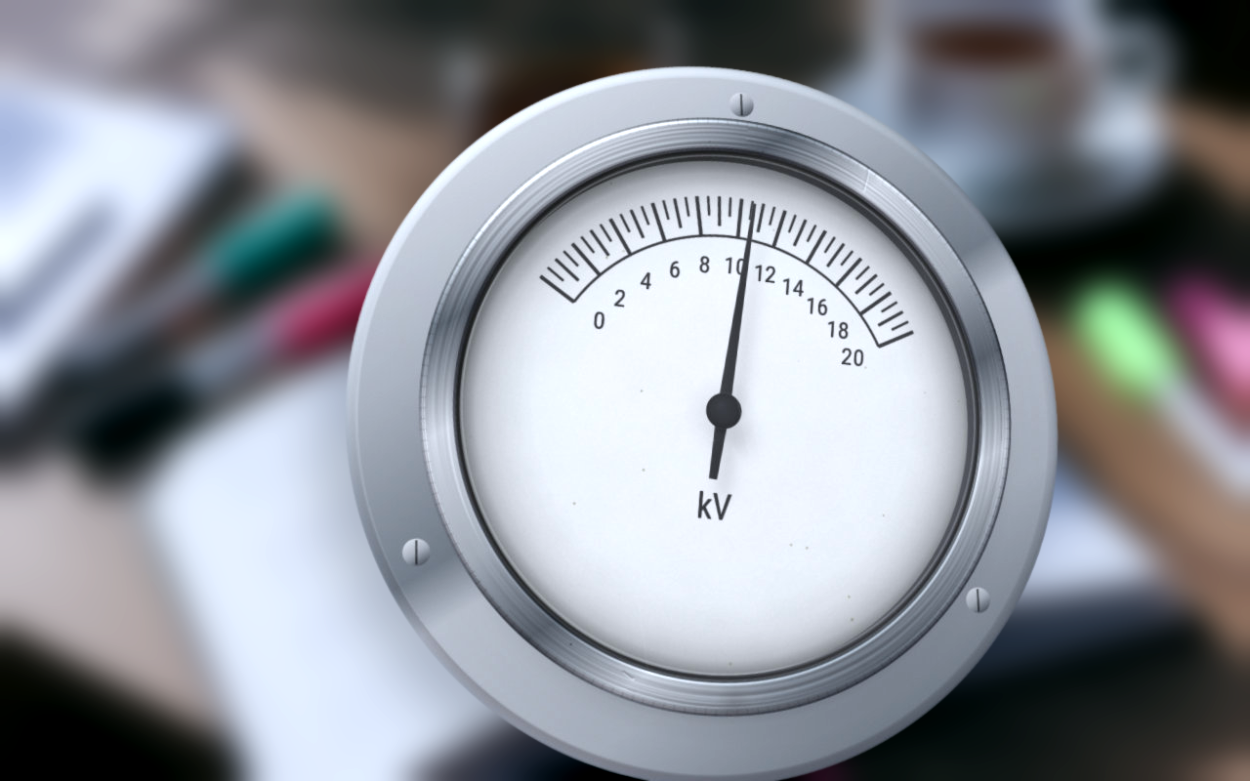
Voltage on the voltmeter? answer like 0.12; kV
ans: 10.5; kV
